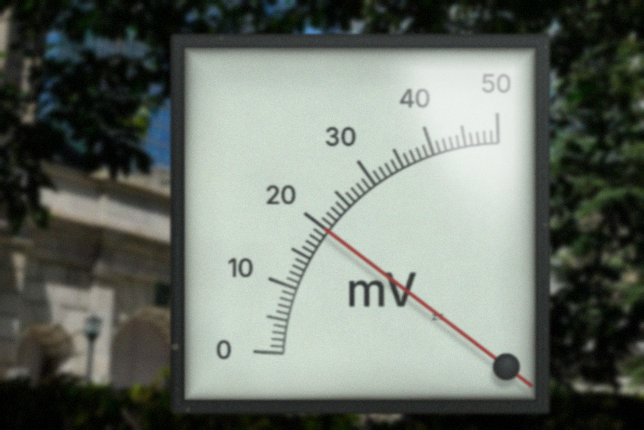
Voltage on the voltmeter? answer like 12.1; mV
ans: 20; mV
